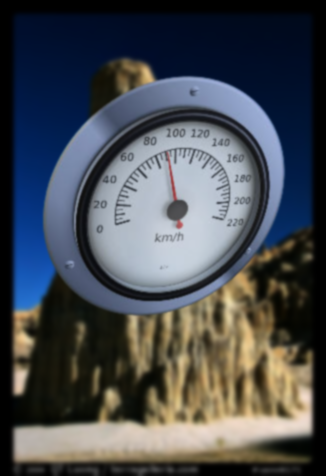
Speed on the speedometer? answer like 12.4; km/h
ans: 90; km/h
